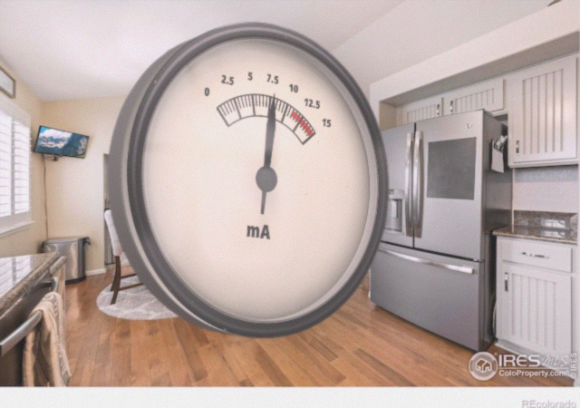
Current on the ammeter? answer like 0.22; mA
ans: 7.5; mA
